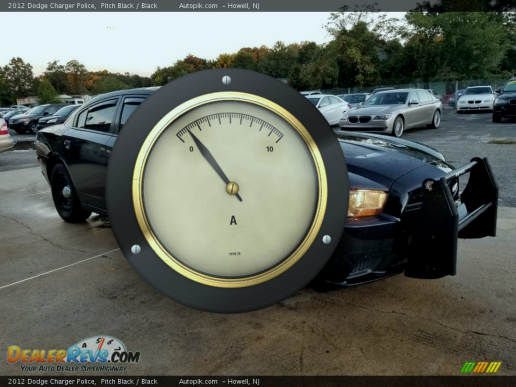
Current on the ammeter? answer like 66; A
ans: 1; A
